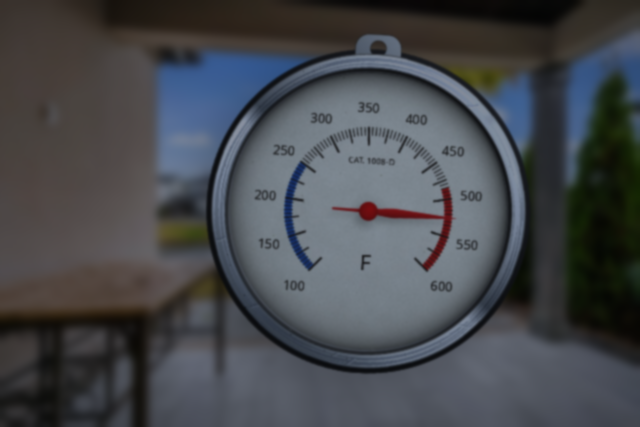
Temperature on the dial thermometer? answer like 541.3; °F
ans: 525; °F
